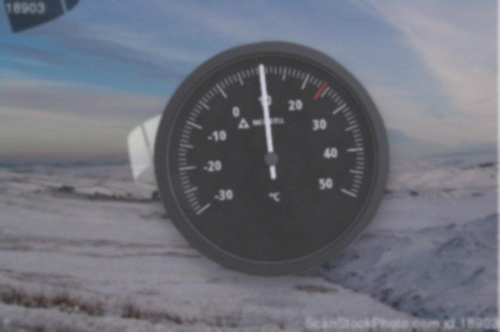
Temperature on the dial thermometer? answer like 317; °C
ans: 10; °C
